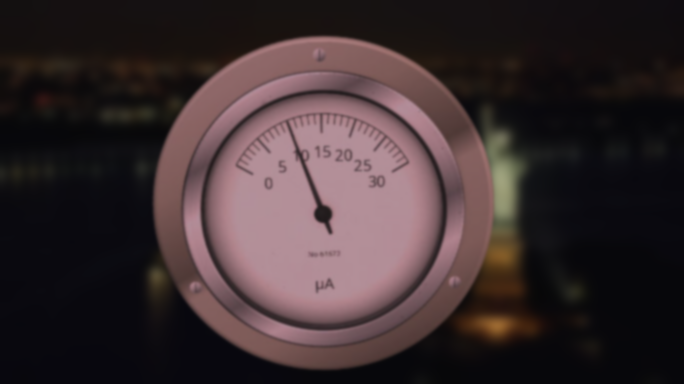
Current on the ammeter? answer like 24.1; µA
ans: 10; µA
